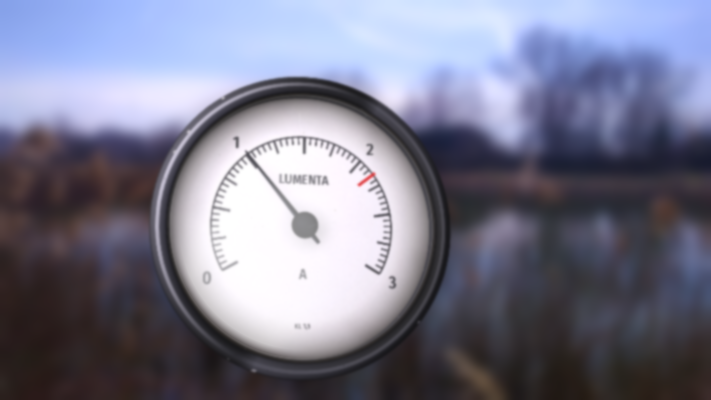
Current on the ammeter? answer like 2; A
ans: 1; A
